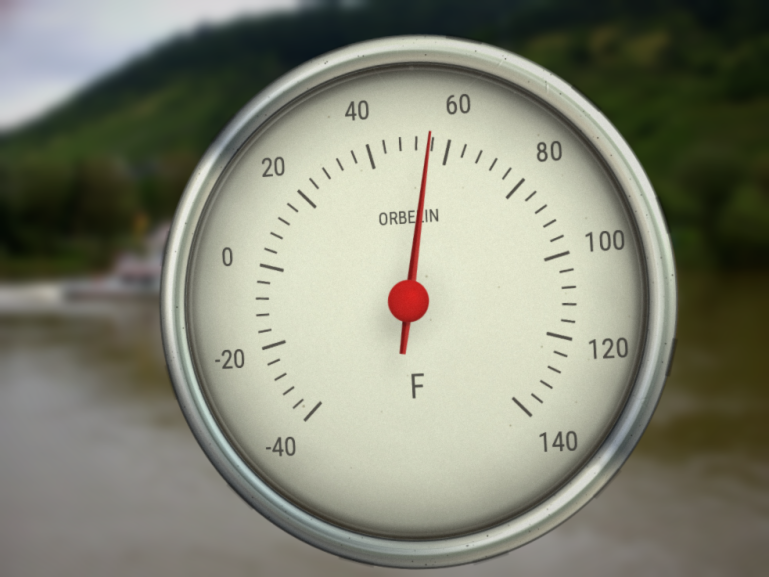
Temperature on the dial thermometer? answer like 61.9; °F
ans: 56; °F
